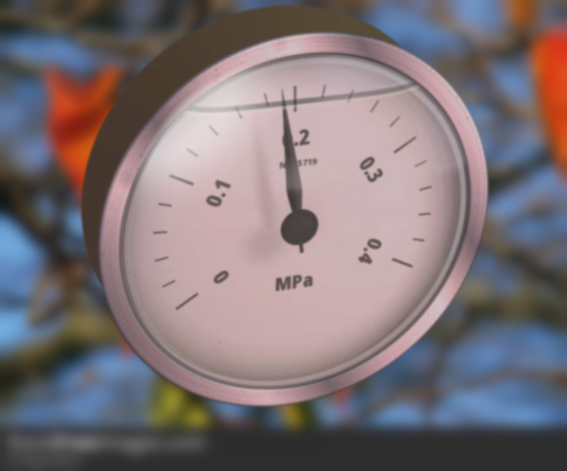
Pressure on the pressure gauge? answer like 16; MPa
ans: 0.19; MPa
